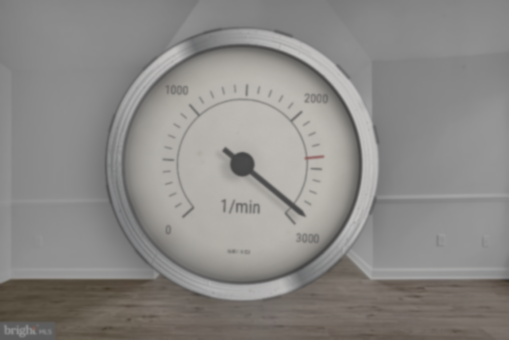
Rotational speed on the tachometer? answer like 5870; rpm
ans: 2900; rpm
